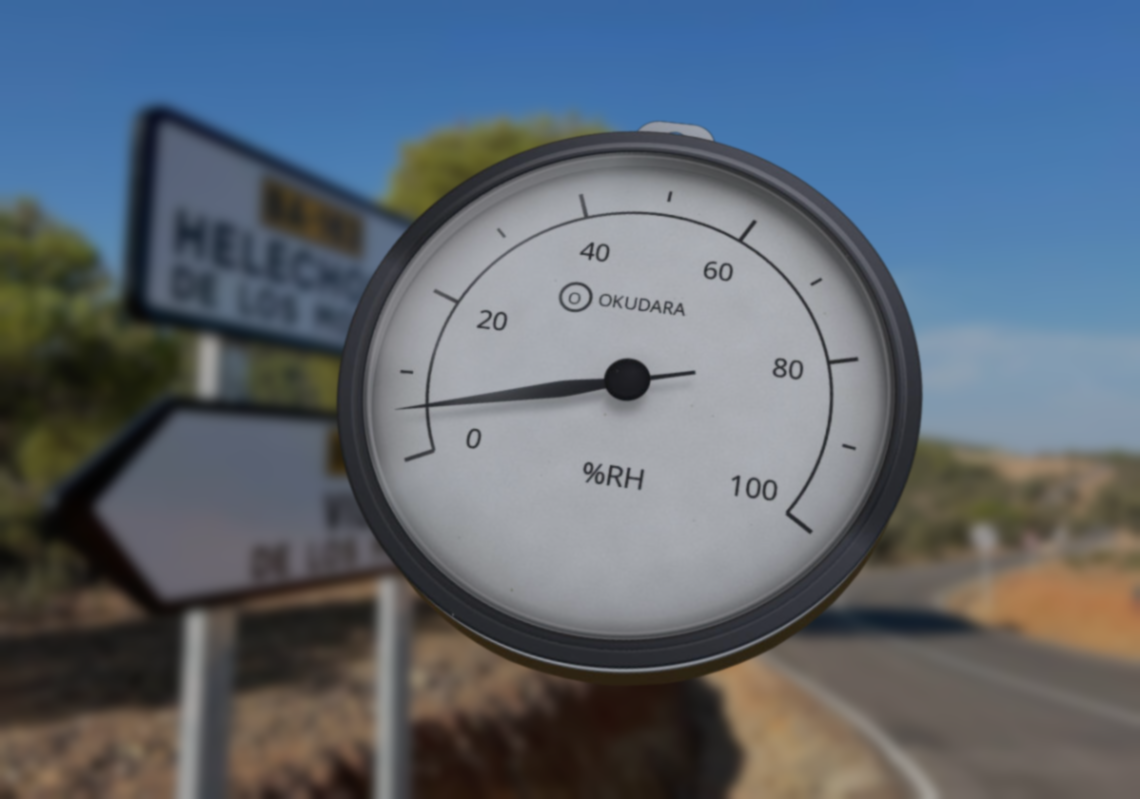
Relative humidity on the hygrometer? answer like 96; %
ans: 5; %
